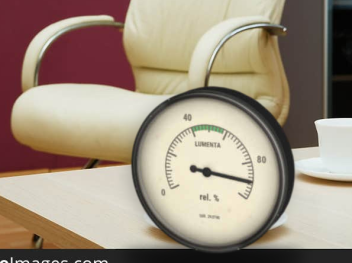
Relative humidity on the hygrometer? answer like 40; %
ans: 90; %
